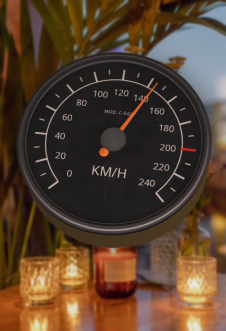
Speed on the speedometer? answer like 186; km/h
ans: 145; km/h
